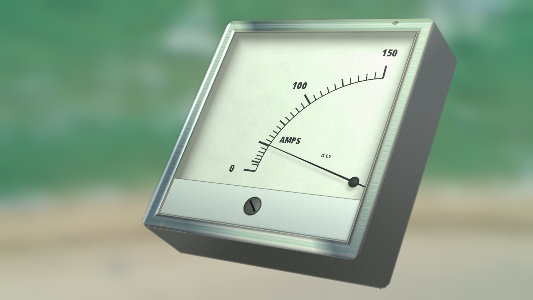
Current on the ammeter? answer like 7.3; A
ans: 50; A
